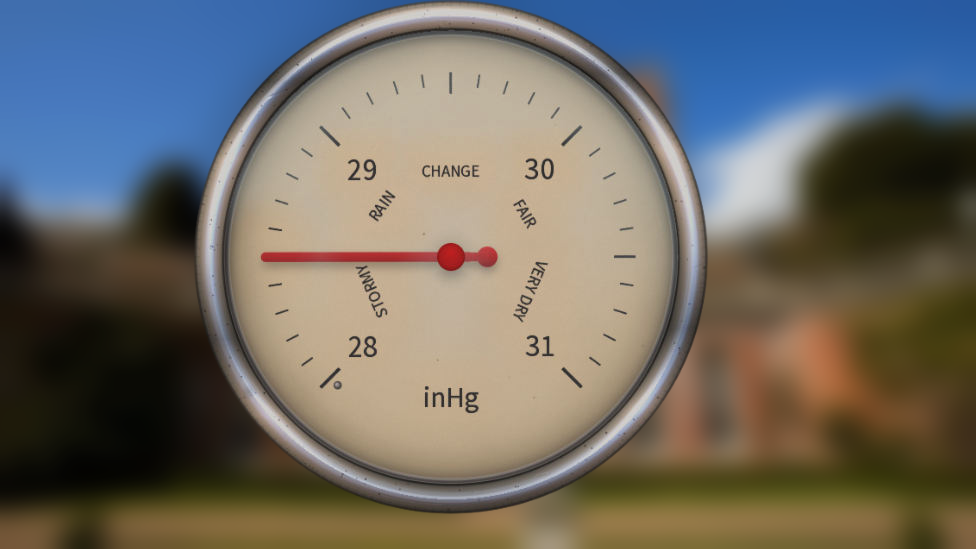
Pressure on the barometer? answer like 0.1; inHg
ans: 28.5; inHg
